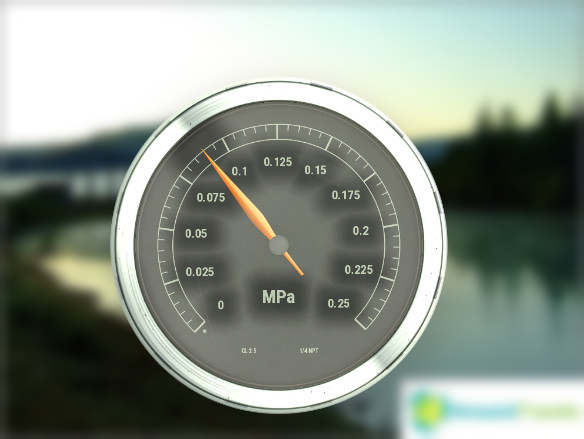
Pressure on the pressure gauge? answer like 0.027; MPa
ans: 0.09; MPa
